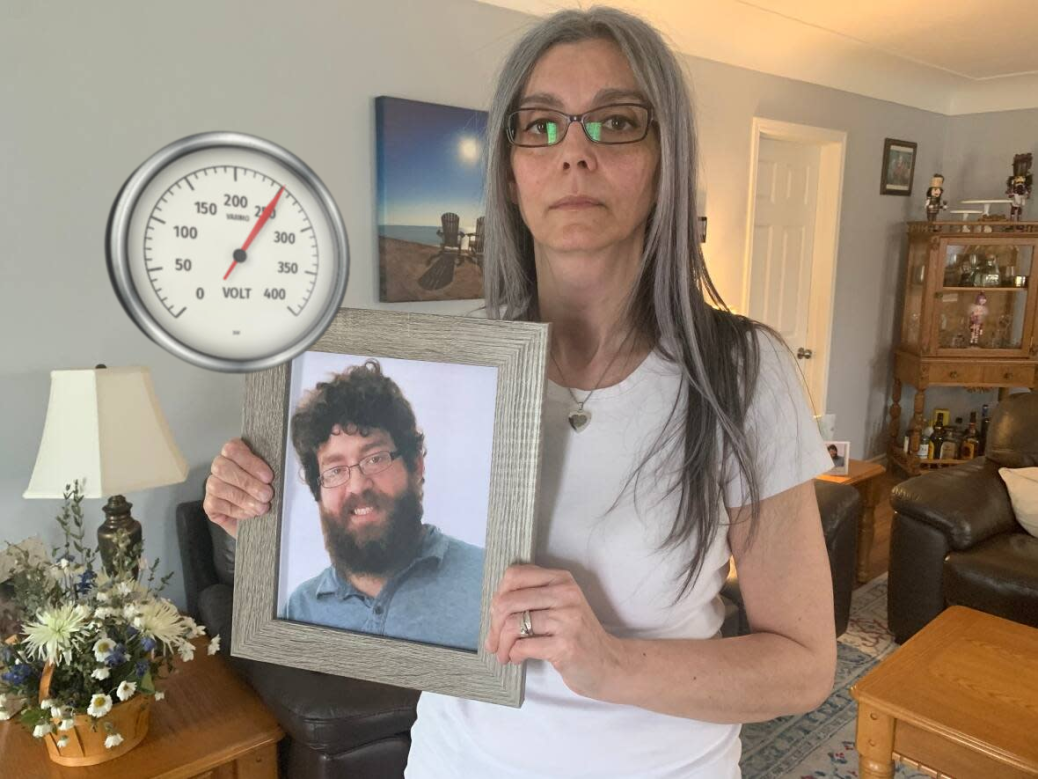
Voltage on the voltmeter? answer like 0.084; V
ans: 250; V
